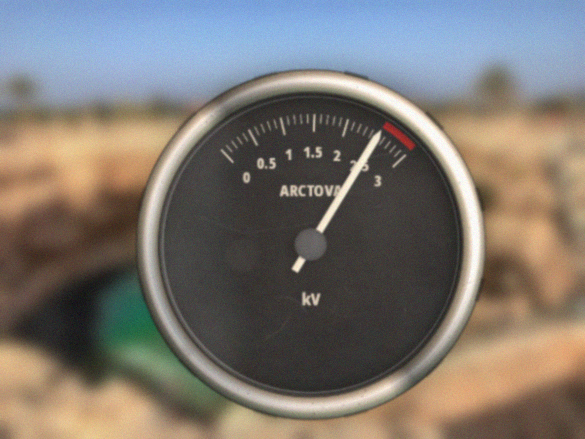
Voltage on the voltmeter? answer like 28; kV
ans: 2.5; kV
